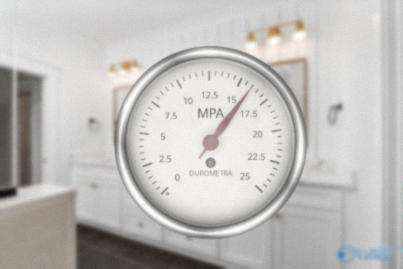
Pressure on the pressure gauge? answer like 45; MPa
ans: 16; MPa
